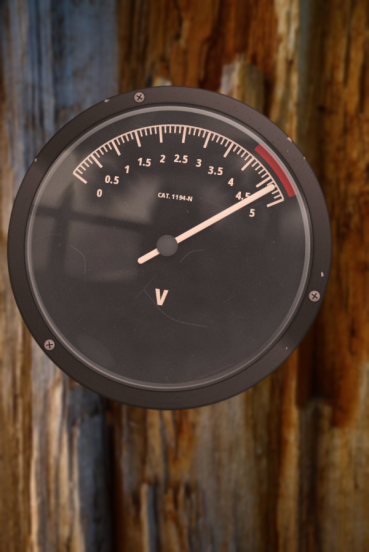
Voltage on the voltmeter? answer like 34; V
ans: 4.7; V
